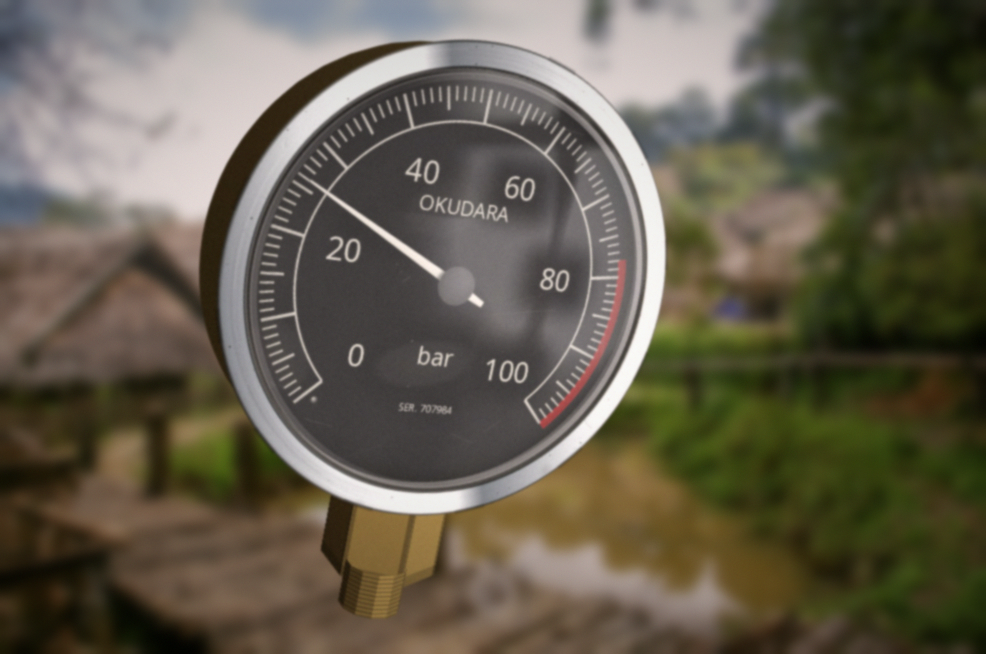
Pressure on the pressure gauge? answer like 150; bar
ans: 26; bar
